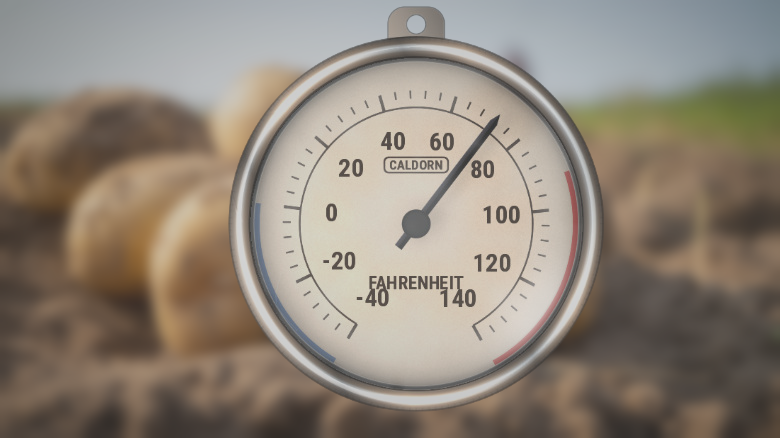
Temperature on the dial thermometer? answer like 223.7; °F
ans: 72; °F
